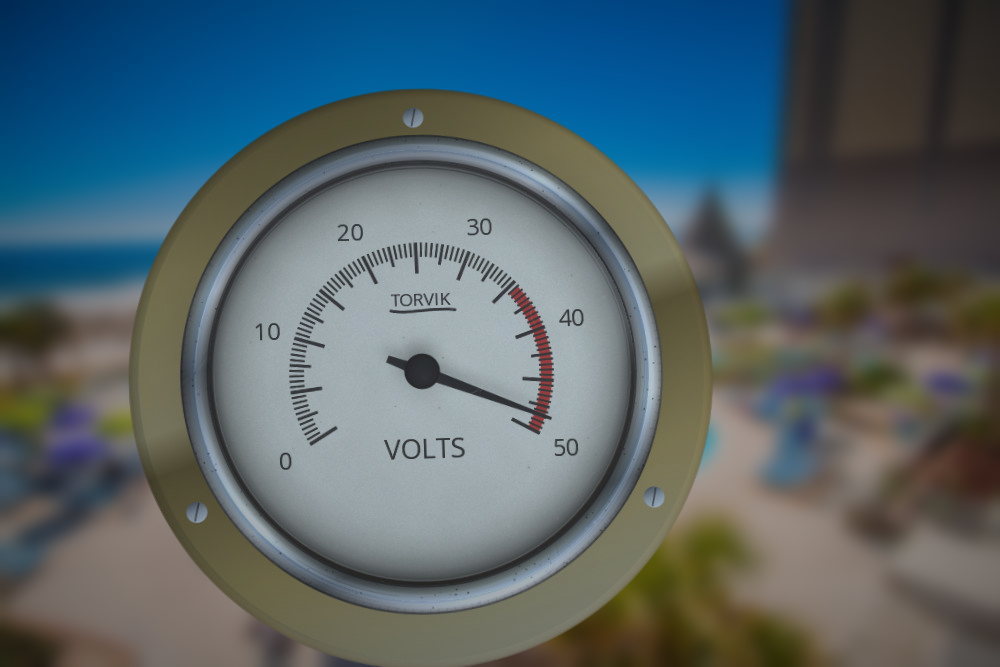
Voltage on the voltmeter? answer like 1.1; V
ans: 48.5; V
